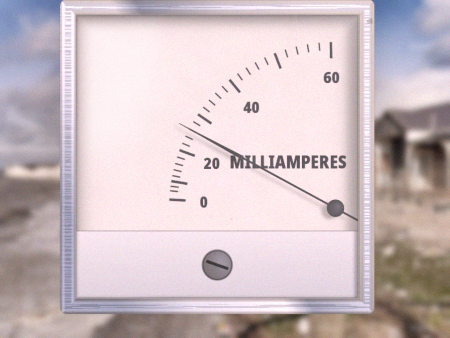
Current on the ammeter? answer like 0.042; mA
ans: 26; mA
